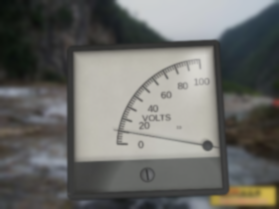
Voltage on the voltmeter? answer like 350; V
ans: 10; V
